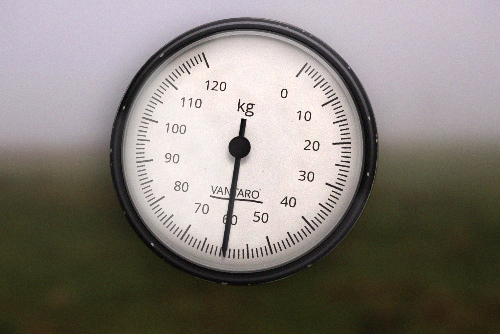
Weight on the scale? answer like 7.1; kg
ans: 60; kg
